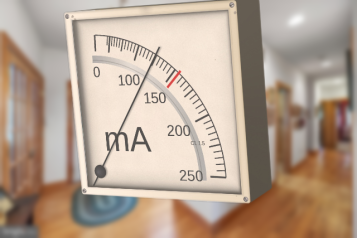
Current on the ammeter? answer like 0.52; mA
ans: 125; mA
